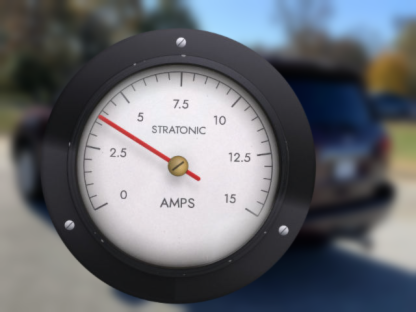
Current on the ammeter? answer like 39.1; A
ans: 3.75; A
